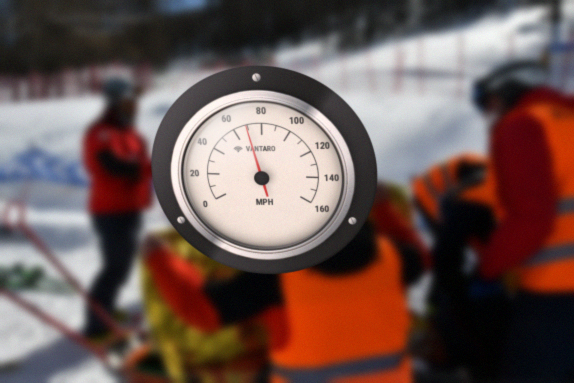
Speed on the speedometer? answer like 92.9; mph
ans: 70; mph
